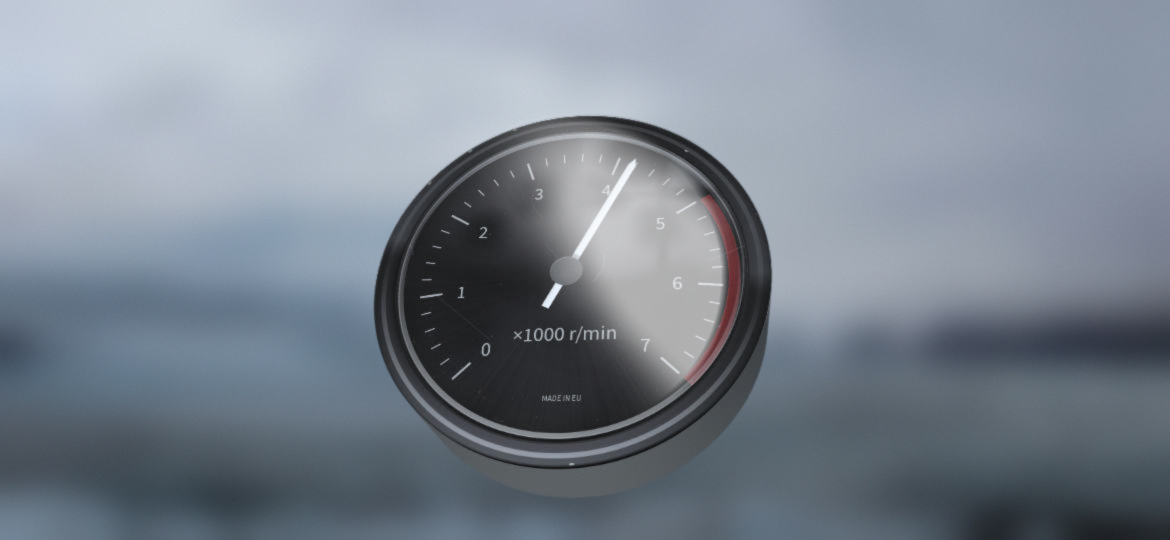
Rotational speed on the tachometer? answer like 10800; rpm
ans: 4200; rpm
